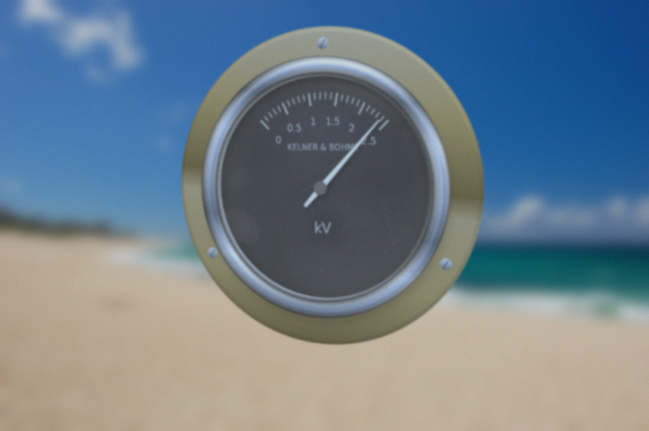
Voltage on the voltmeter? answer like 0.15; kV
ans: 2.4; kV
